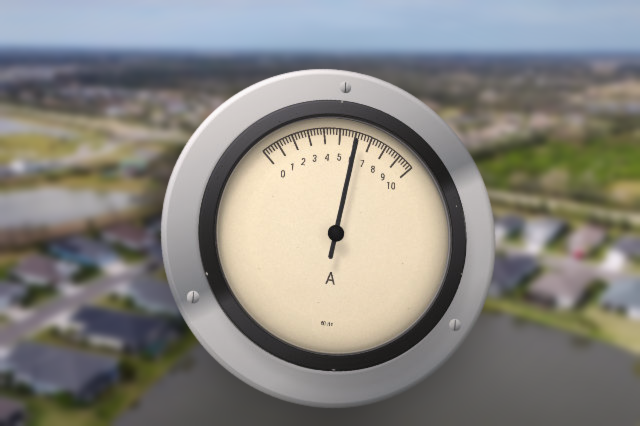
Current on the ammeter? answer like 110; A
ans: 6; A
